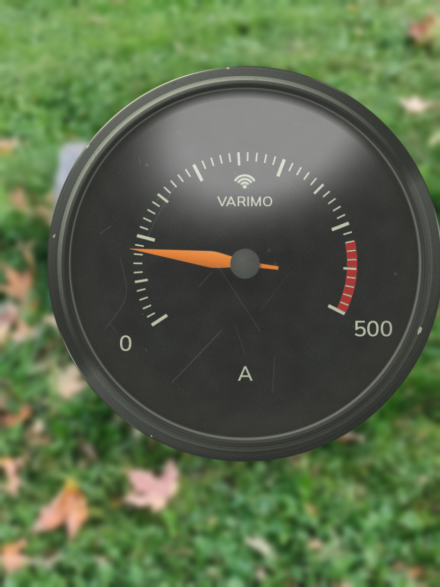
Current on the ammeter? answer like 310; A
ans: 85; A
